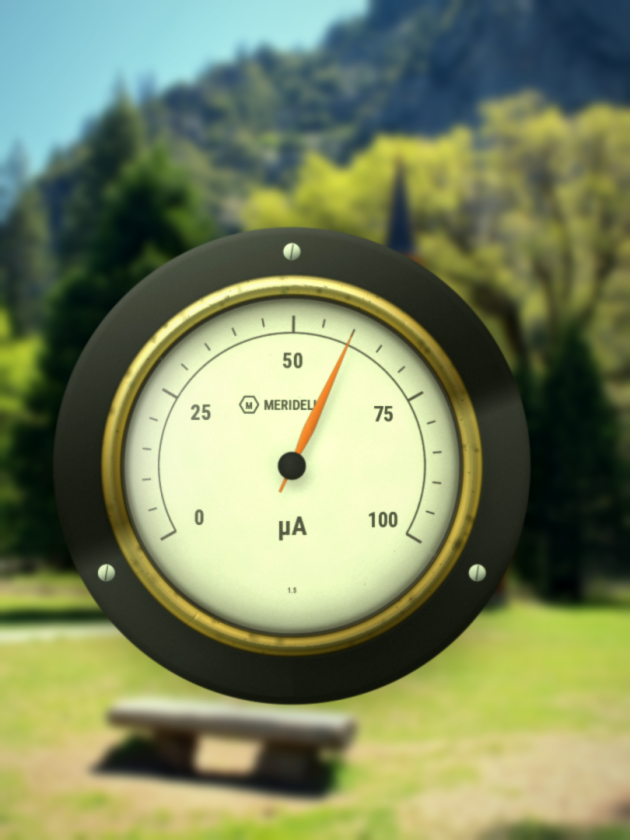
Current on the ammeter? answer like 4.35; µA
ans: 60; µA
